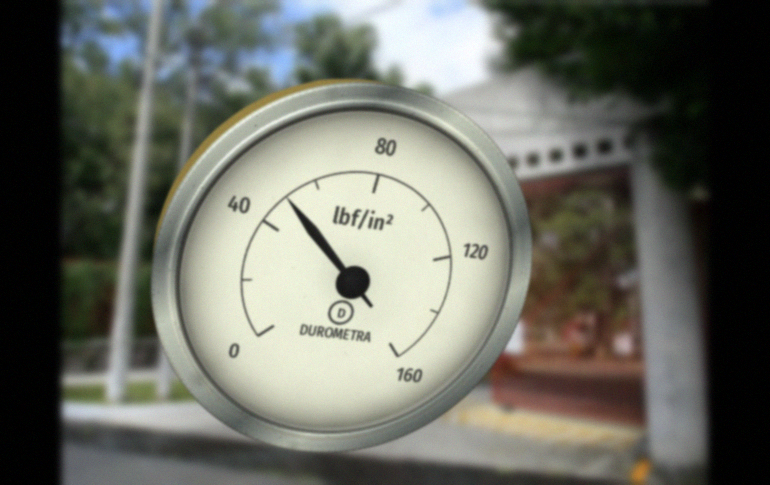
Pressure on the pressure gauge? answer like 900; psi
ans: 50; psi
